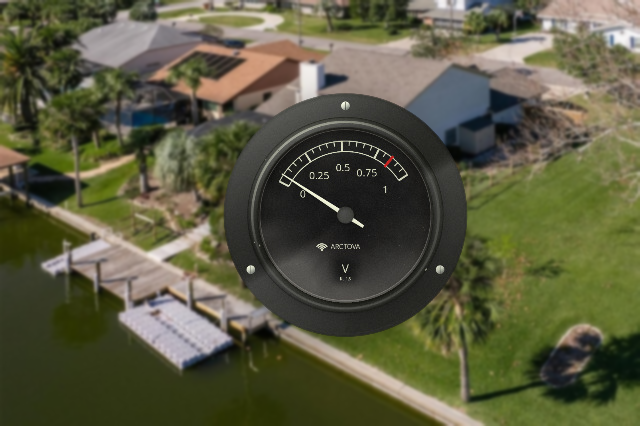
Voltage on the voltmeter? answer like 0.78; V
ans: 0.05; V
